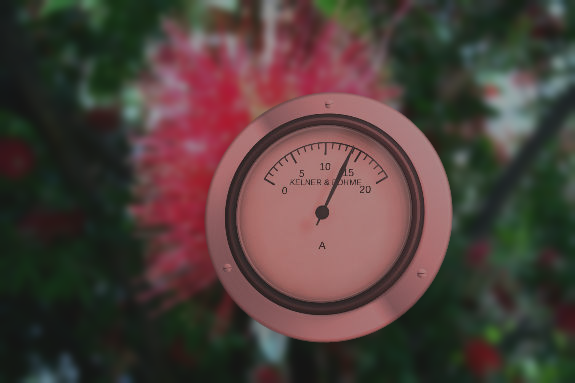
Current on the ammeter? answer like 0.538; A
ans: 14; A
